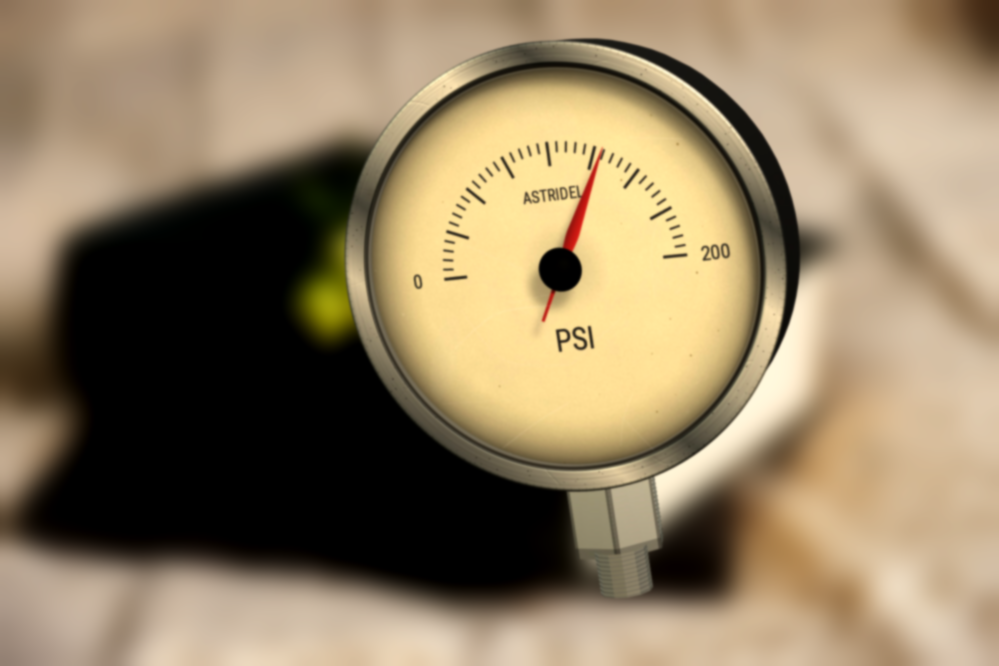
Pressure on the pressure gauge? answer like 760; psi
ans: 130; psi
